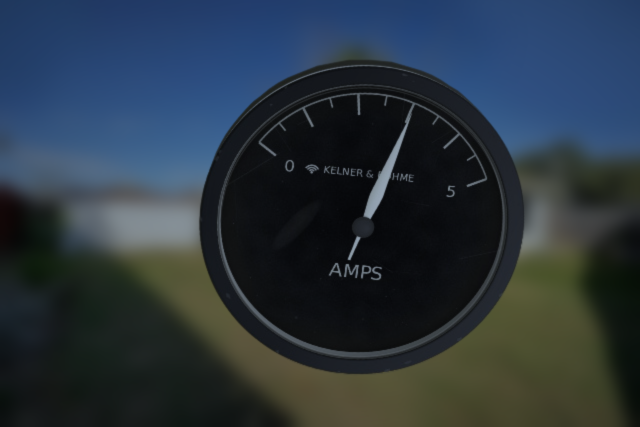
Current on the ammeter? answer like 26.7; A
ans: 3; A
